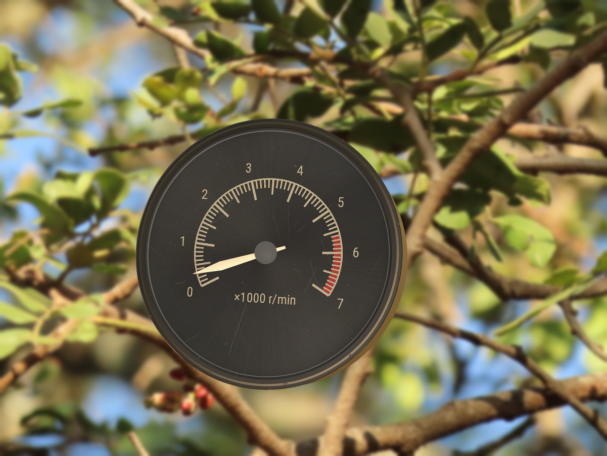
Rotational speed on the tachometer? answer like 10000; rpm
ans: 300; rpm
